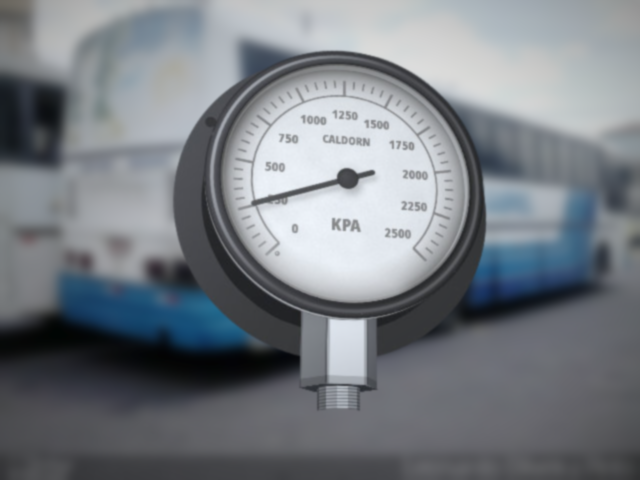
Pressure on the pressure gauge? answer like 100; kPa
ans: 250; kPa
